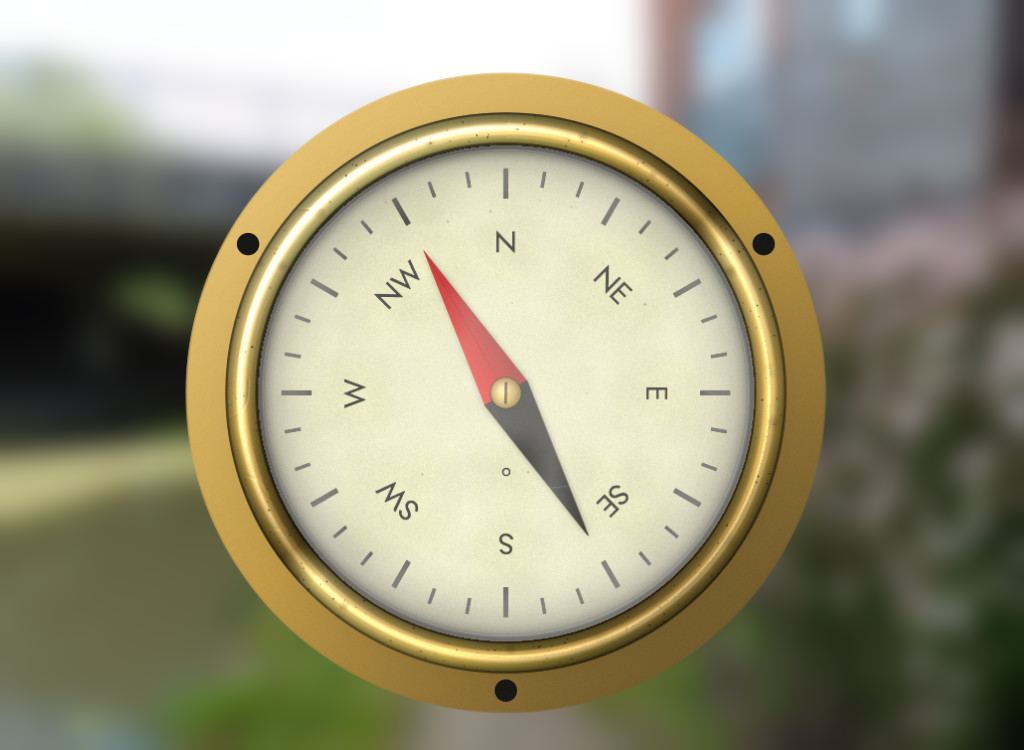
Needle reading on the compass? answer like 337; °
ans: 330; °
